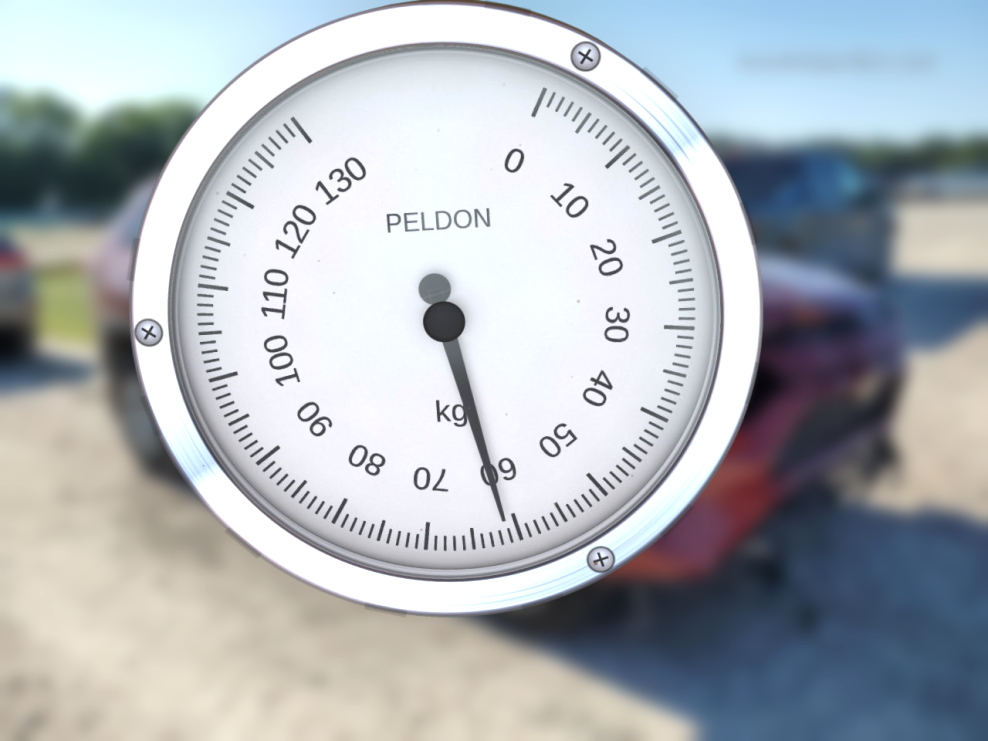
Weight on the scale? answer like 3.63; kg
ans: 61; kg
